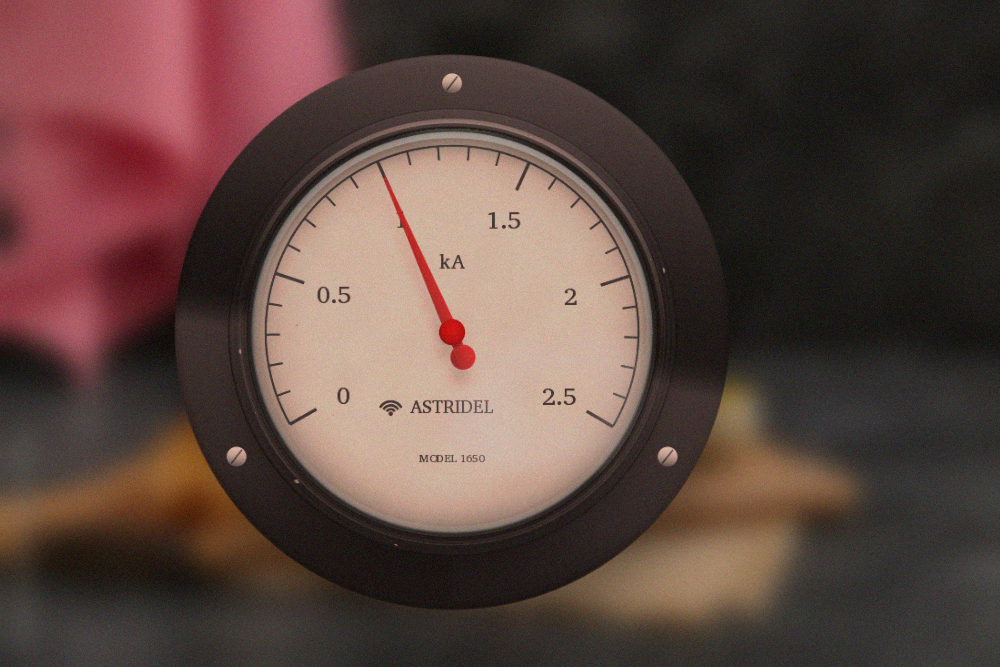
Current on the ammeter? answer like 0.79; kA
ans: 1; kA
